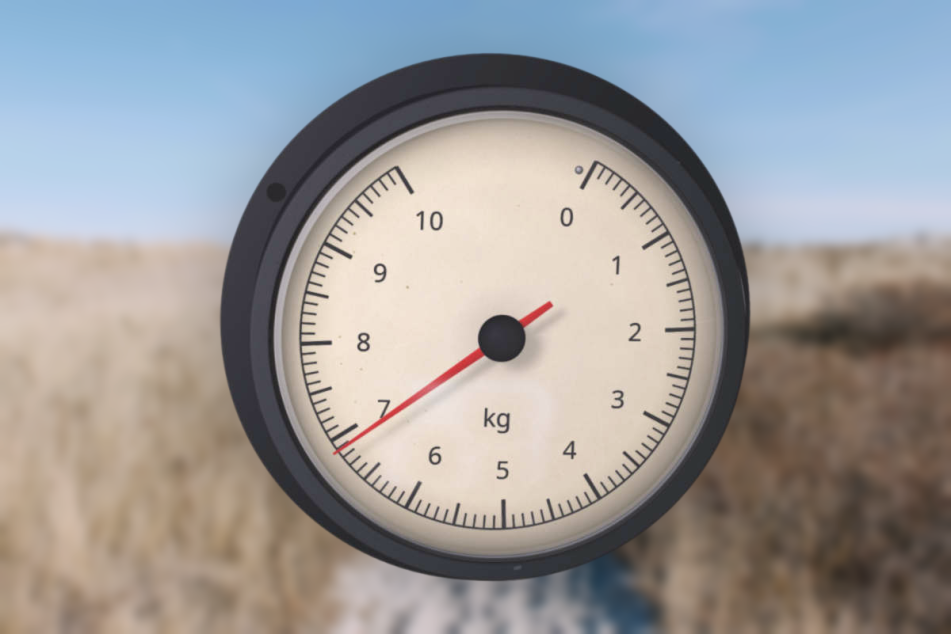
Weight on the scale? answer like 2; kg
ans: 6.9; kg
